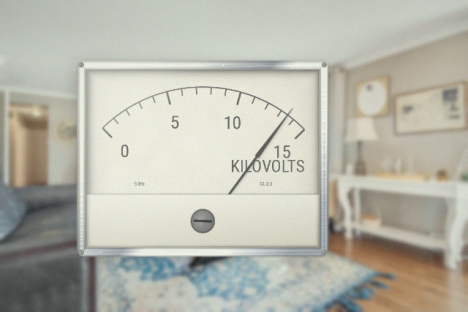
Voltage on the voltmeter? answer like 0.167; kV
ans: 13.5; kV
